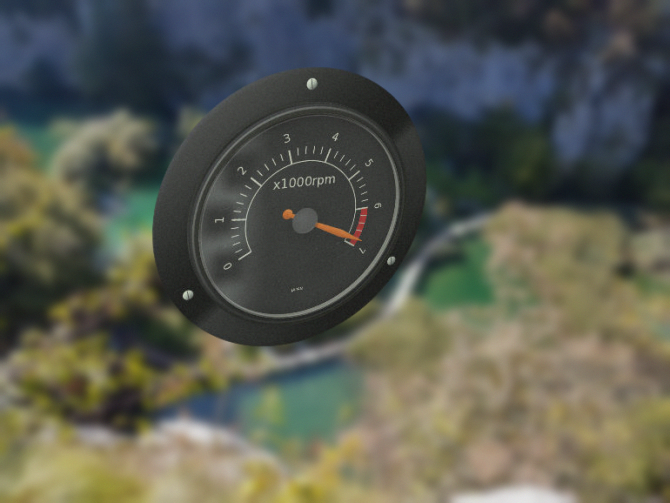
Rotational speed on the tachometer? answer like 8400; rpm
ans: 6800; rpm
